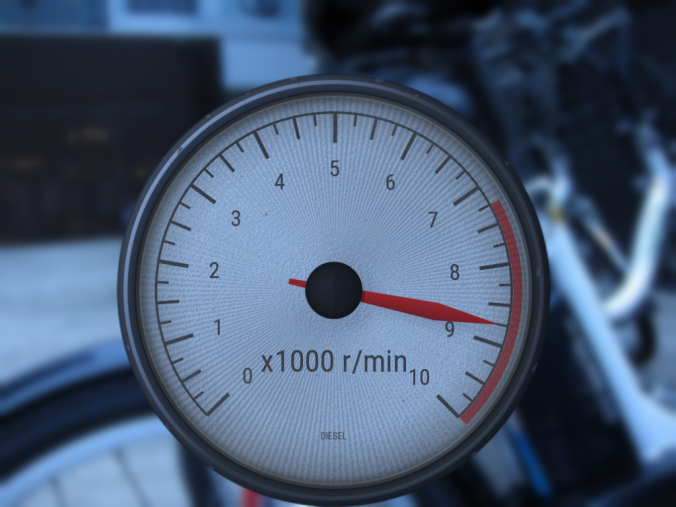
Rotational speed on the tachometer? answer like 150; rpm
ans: 8750; rpm
